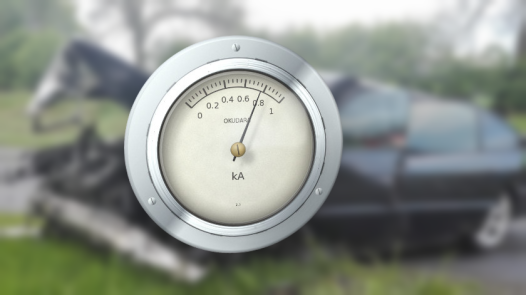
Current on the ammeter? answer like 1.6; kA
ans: 0.76; kA
